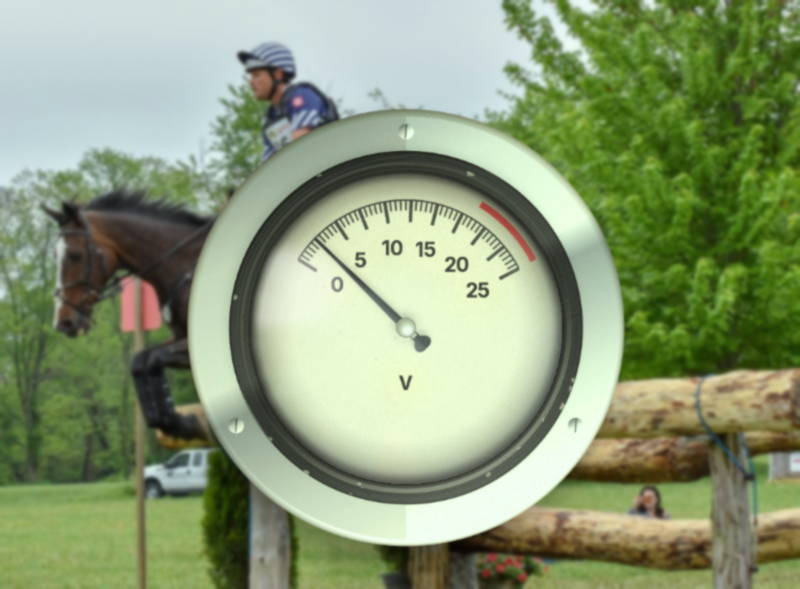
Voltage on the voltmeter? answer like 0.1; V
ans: 2.5; V
